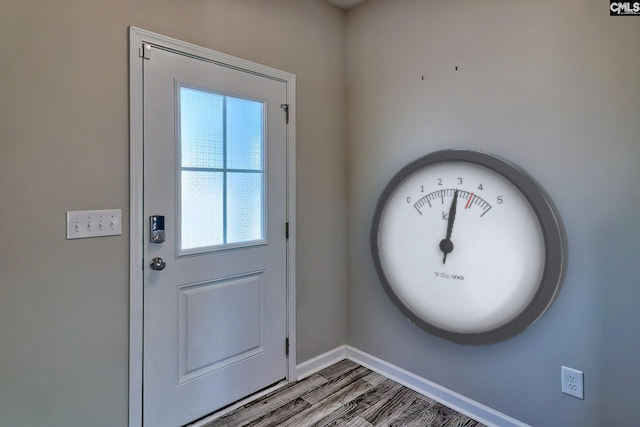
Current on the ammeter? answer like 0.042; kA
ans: 3; kA
